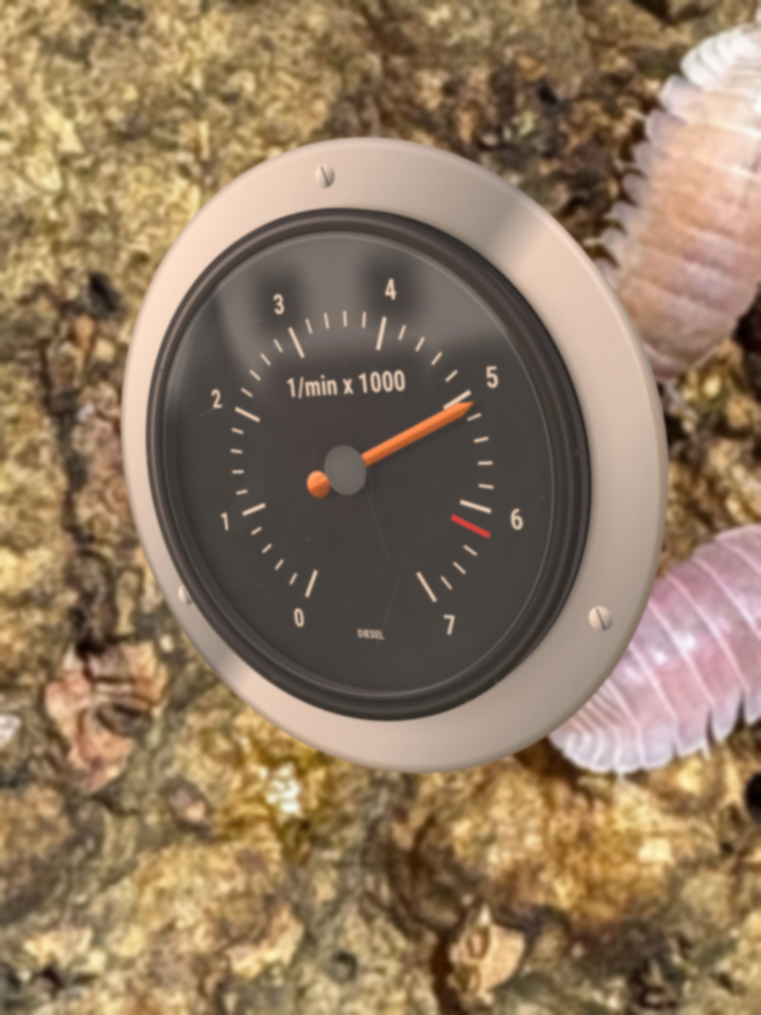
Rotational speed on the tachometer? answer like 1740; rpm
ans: 5100; rpm
